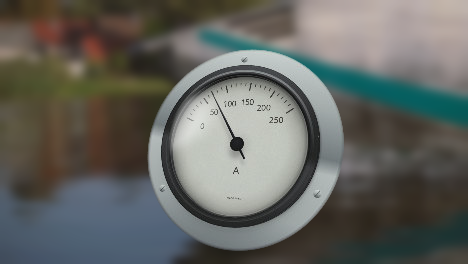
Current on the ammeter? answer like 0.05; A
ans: 70; A
